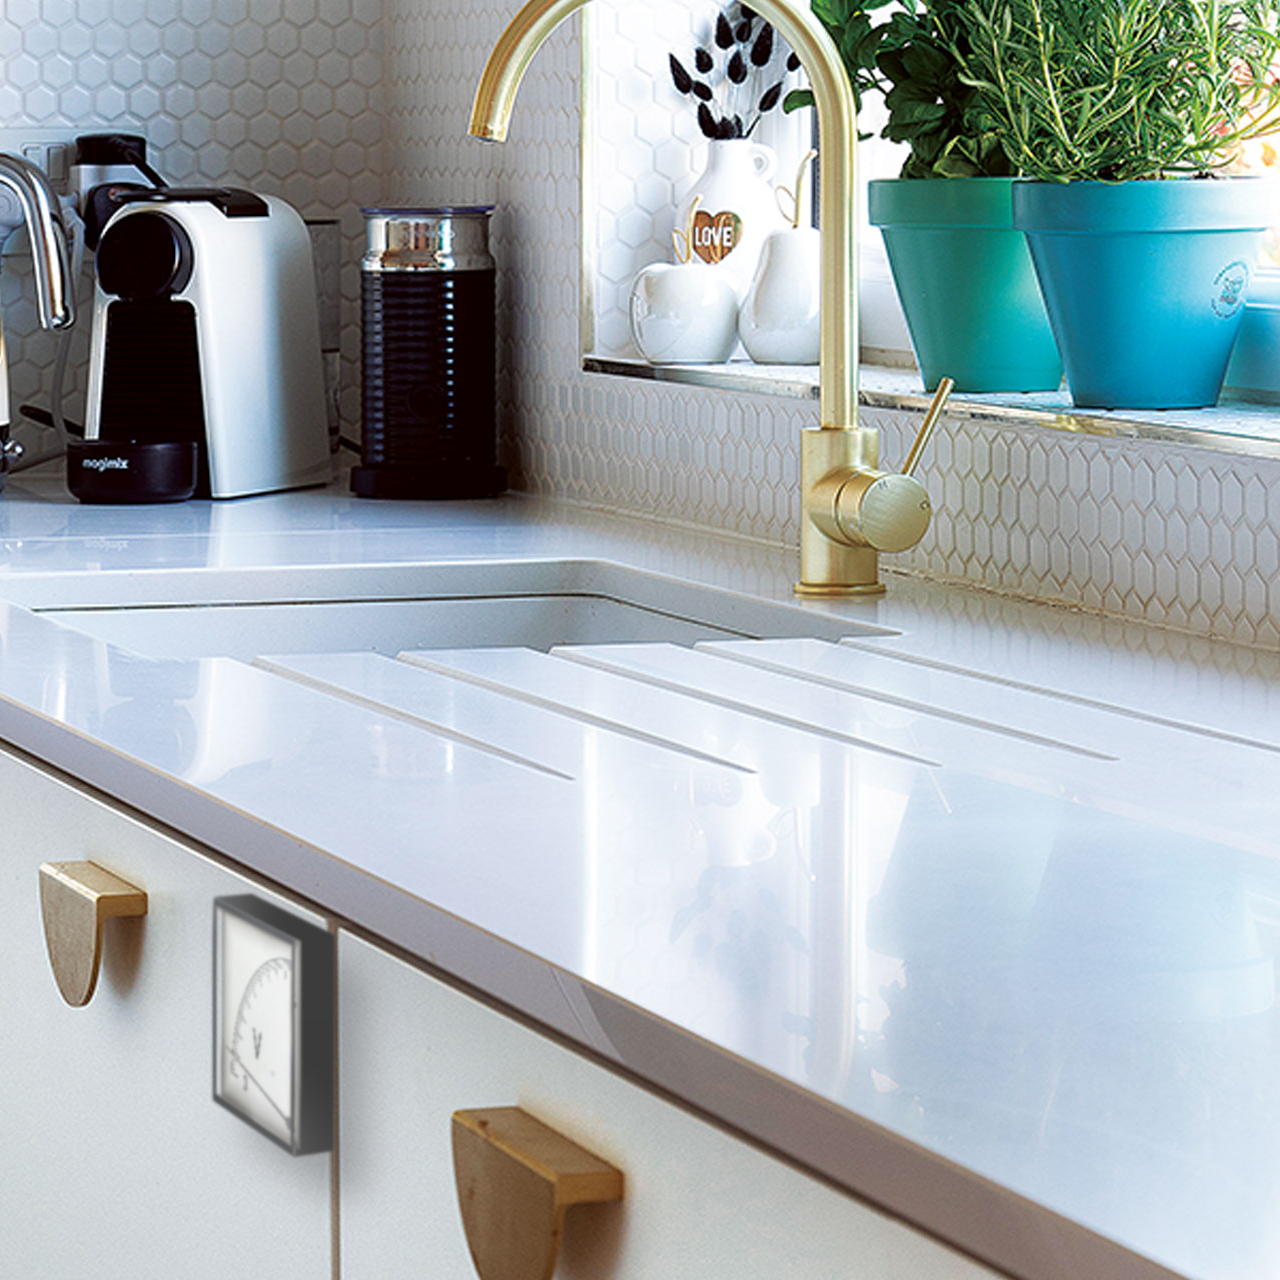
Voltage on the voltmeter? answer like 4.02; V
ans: 0.5; V
